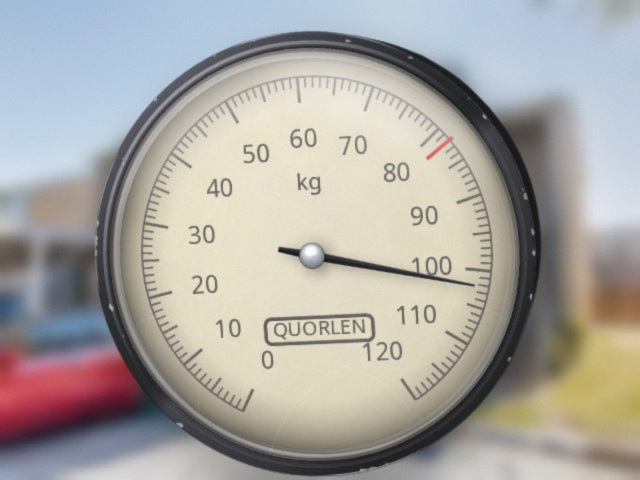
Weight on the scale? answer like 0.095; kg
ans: 102; kg
